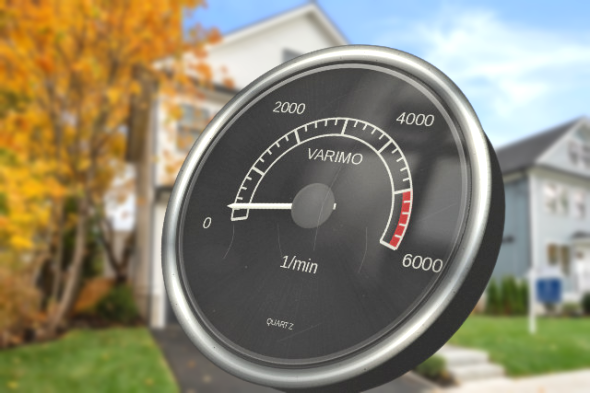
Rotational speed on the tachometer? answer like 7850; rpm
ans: 200; rpm
